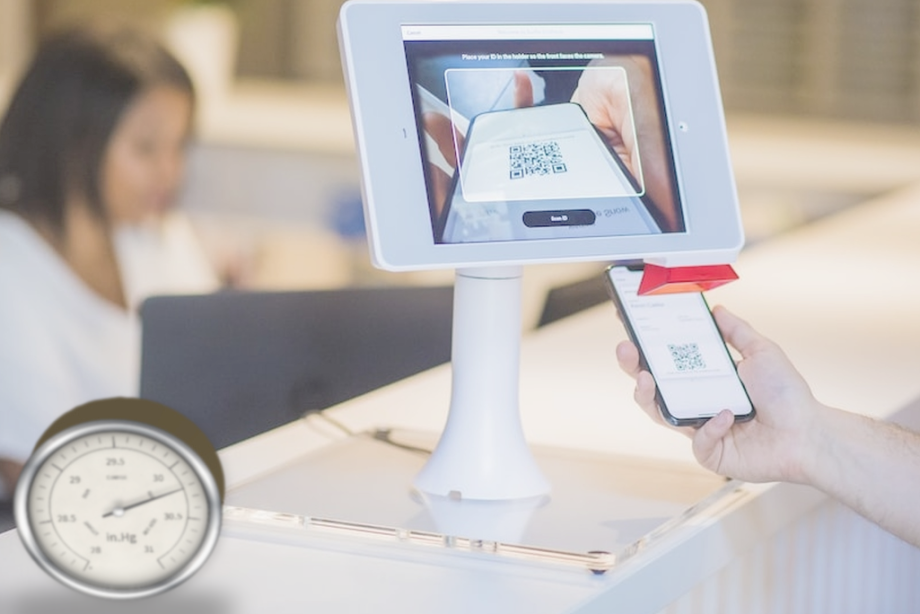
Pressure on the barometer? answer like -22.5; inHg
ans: 30.2; inHg
